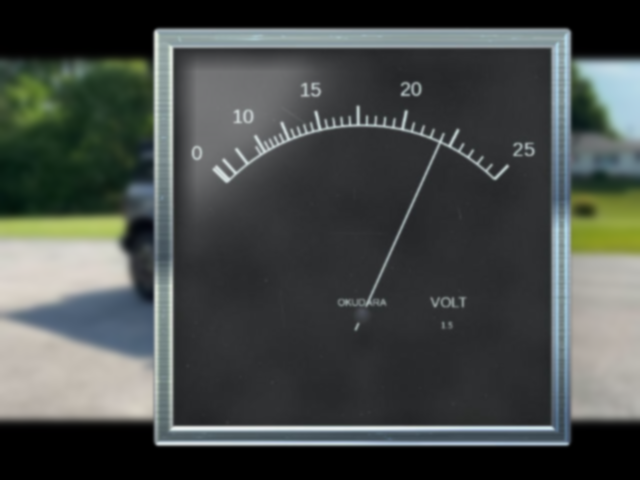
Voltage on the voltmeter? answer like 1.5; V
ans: 22; V
